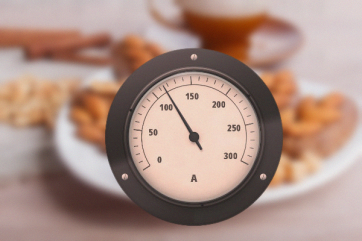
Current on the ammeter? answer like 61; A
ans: 115; A
